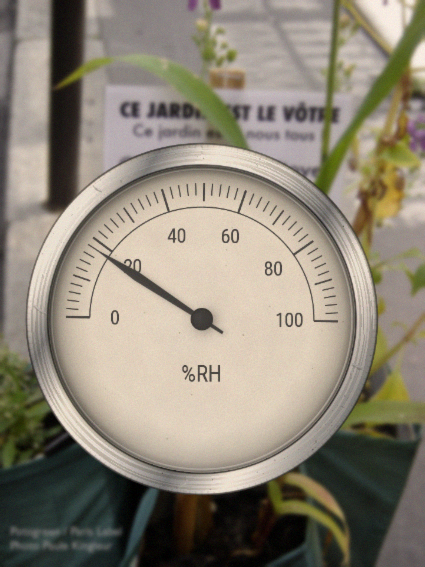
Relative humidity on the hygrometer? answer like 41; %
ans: 18; %
